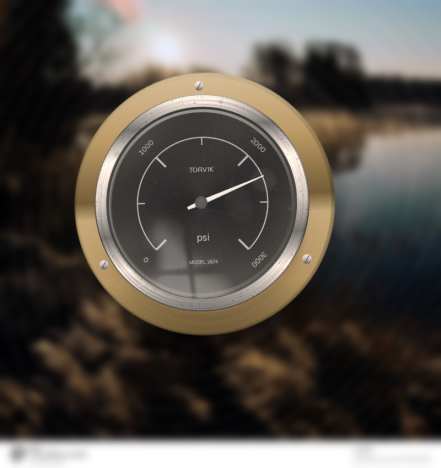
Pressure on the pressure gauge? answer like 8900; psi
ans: 2250; psi
